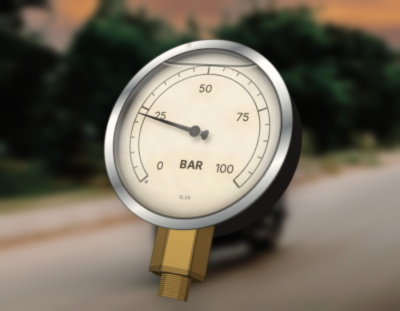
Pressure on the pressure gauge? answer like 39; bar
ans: 22.5; bar
